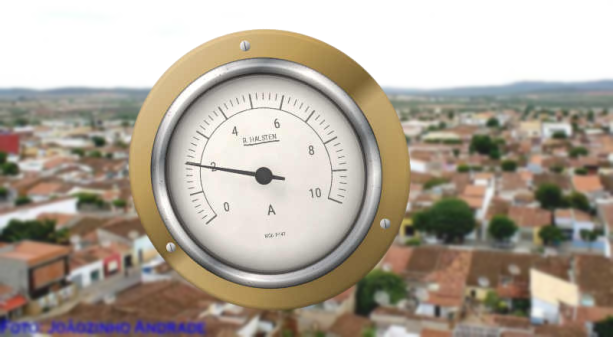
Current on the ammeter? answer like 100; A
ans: 2; A
